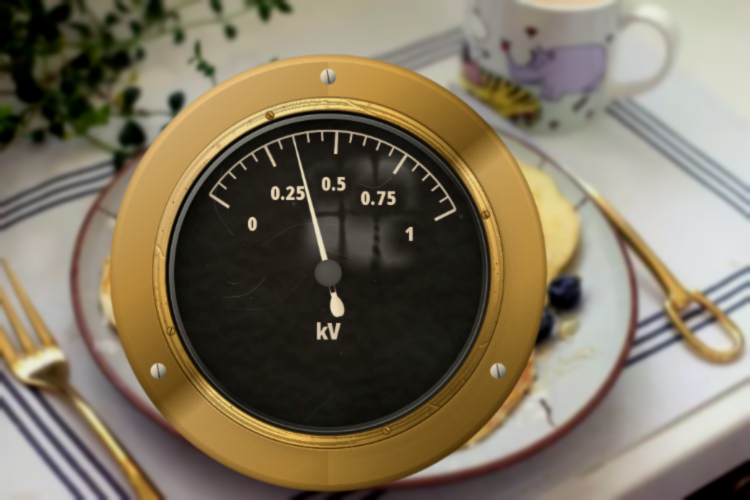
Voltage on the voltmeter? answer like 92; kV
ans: 0.35; kV
